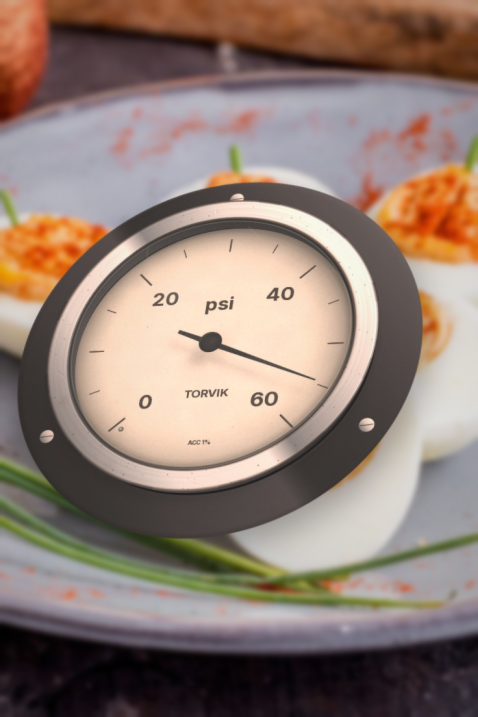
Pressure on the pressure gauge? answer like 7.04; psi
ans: 55; psi
